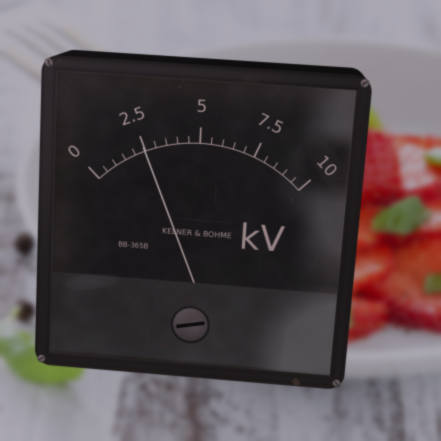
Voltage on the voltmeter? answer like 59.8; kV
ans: 2.5; kV
